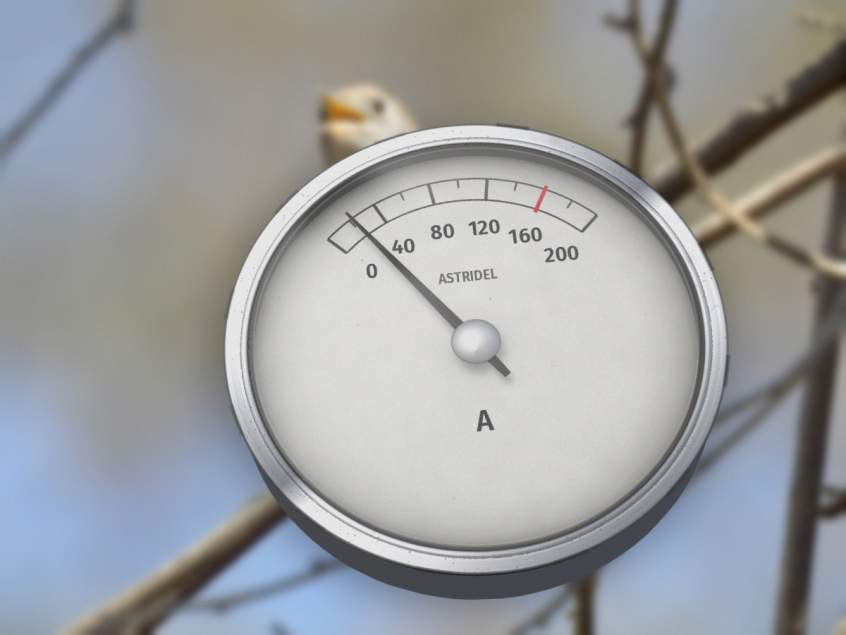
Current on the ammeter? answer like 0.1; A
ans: 20; A
